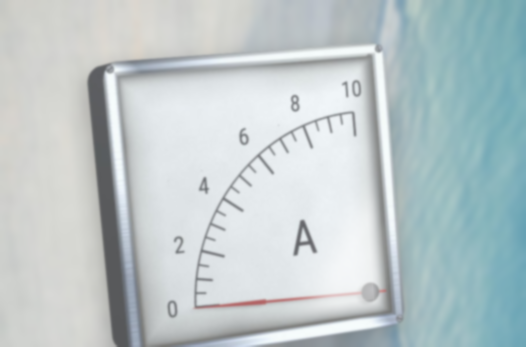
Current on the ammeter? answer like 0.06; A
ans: 0; A
